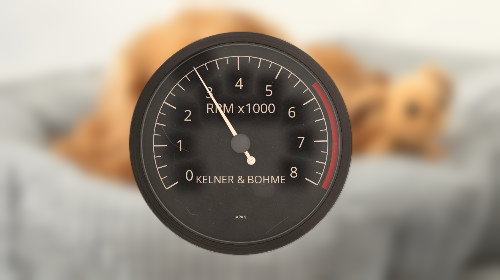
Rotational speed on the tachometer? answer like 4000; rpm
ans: 3000; rpm
